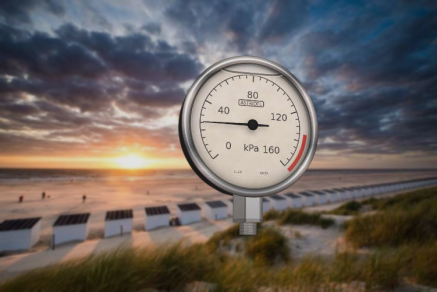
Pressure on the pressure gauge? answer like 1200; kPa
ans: 25; kPa
